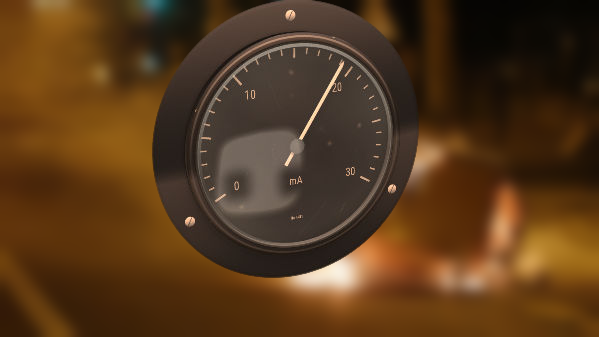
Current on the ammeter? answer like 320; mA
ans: 19; mA
